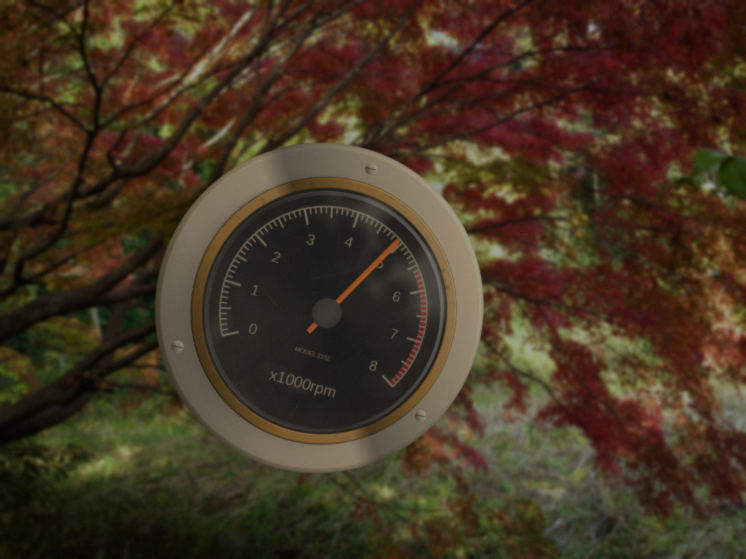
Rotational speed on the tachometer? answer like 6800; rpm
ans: 4900; rpm
